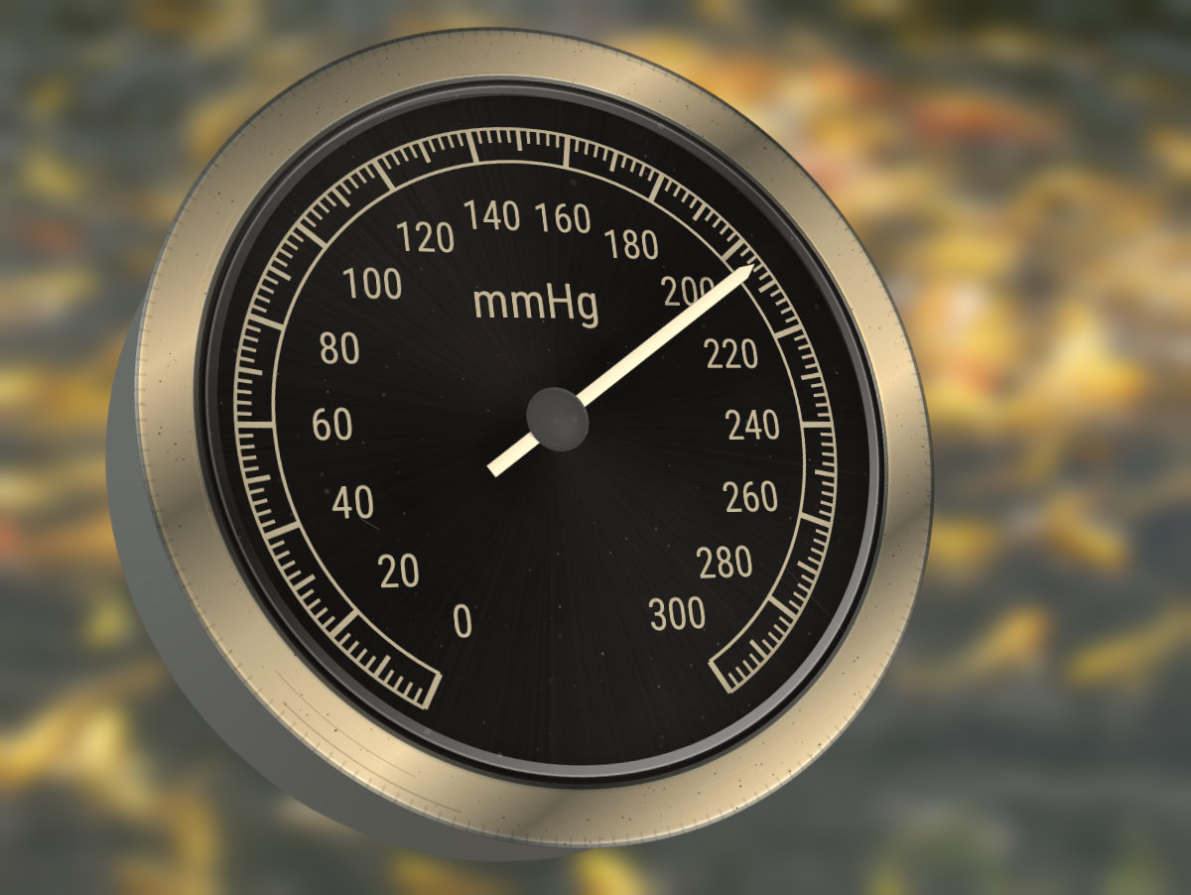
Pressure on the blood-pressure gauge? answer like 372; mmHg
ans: 205; mmHg
